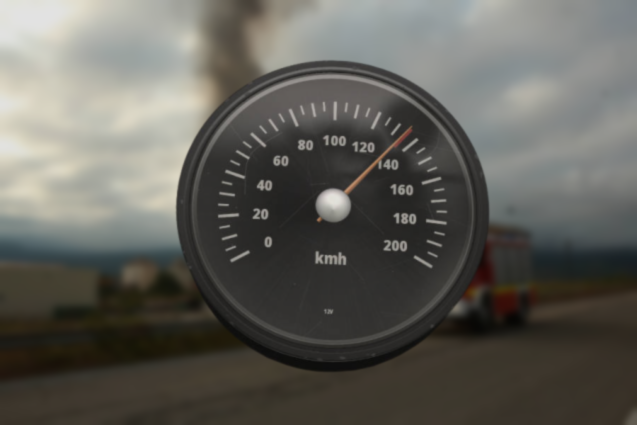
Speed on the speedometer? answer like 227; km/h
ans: 135; km/h
